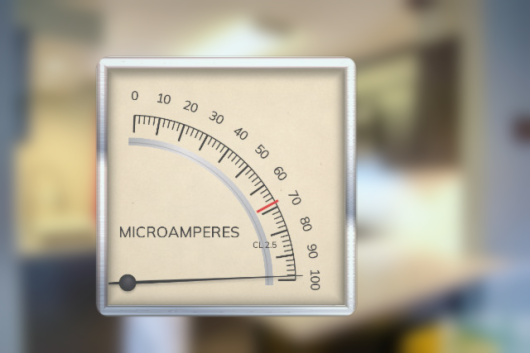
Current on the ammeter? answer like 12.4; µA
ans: 98; µA
